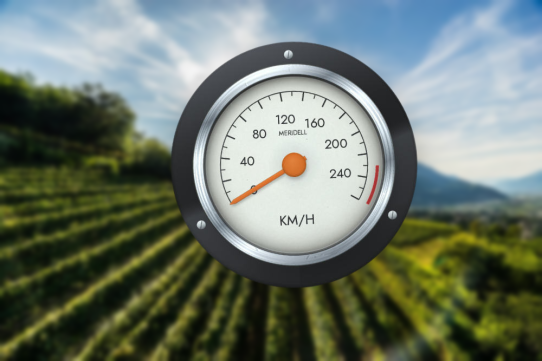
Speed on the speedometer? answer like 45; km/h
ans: 0; km/h
